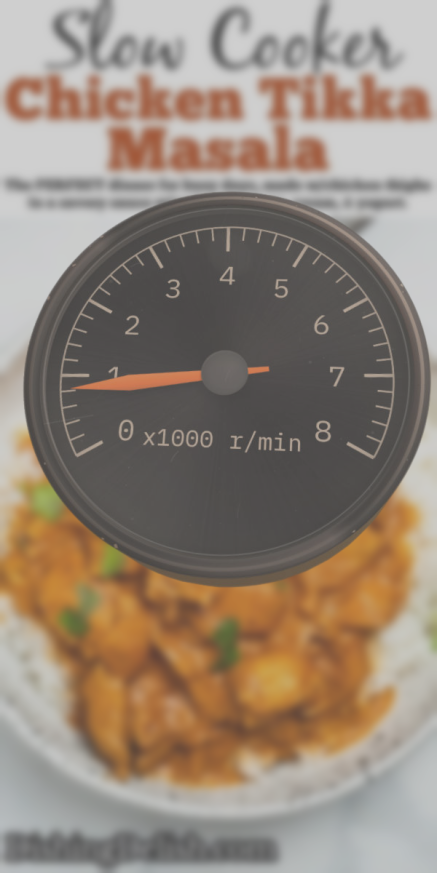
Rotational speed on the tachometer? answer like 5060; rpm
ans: 800; rpm
